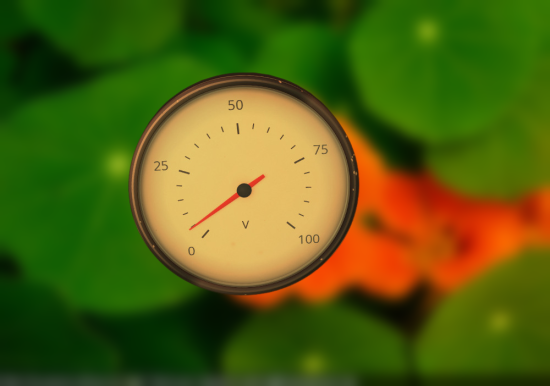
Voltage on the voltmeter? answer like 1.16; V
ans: 5; V
